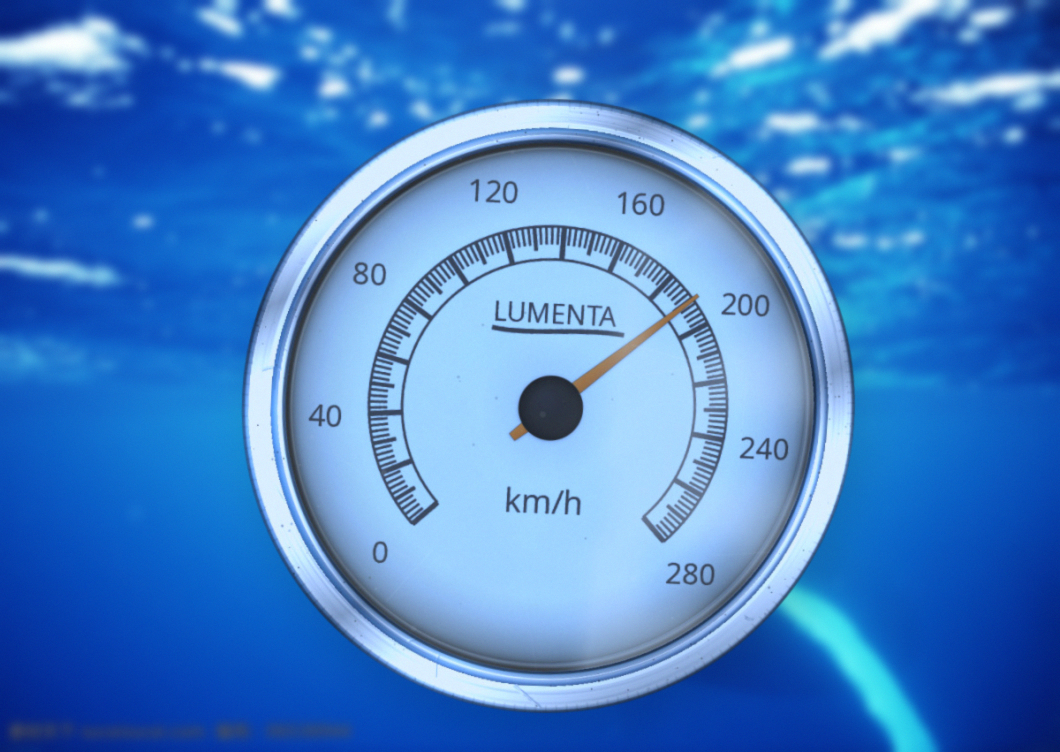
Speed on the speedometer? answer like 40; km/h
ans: 190; km/h
